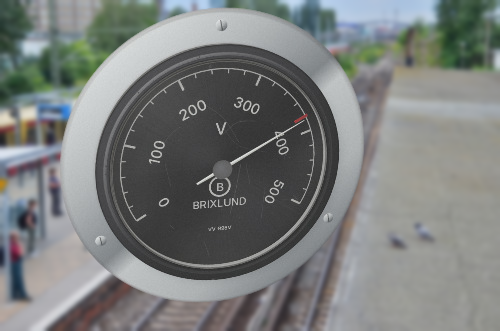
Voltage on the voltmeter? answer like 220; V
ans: 380; V
